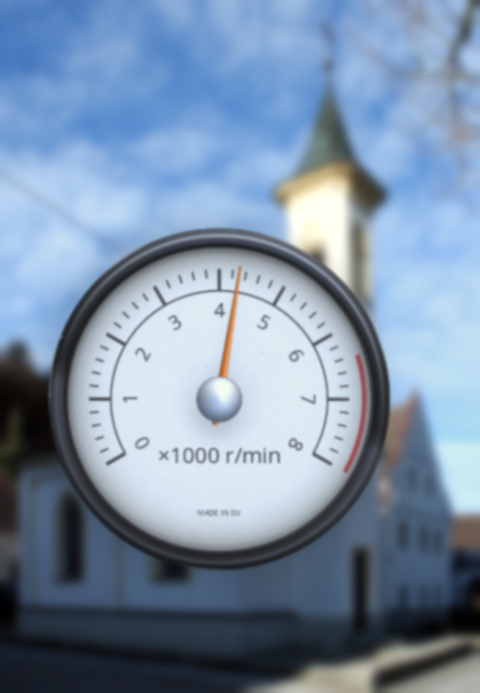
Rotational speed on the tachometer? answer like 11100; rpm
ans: 4300; rpm
